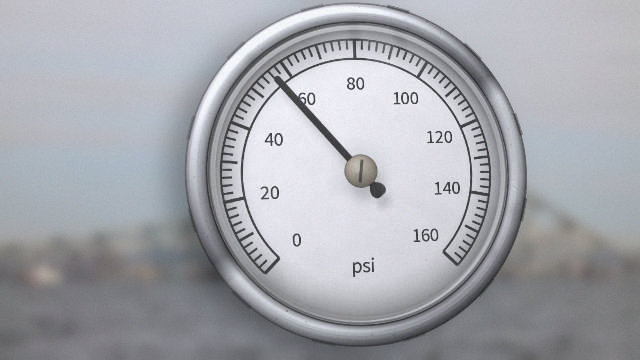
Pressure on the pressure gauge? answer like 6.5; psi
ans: 56; psi
